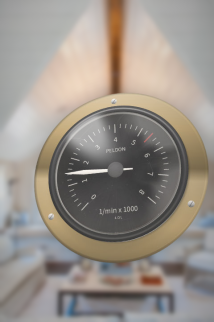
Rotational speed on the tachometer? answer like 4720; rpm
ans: 1400; rpm
